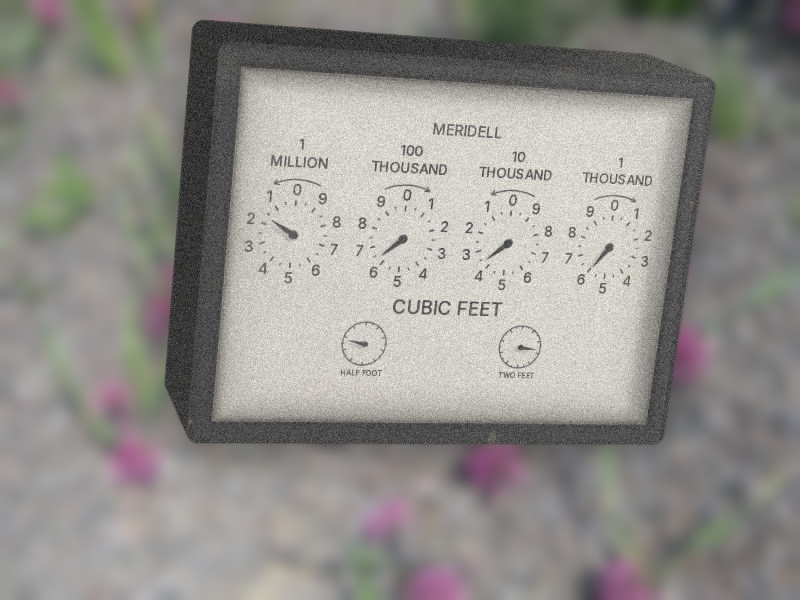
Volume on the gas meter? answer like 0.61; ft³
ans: 163600; ft³
